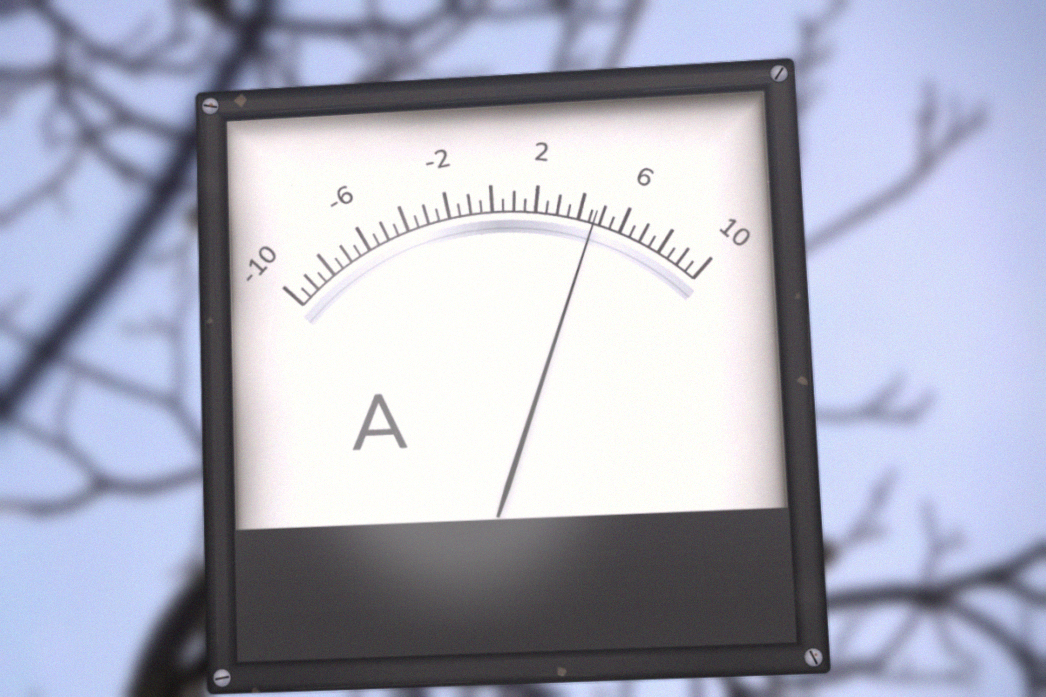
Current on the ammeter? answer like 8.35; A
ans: 4.75; A
